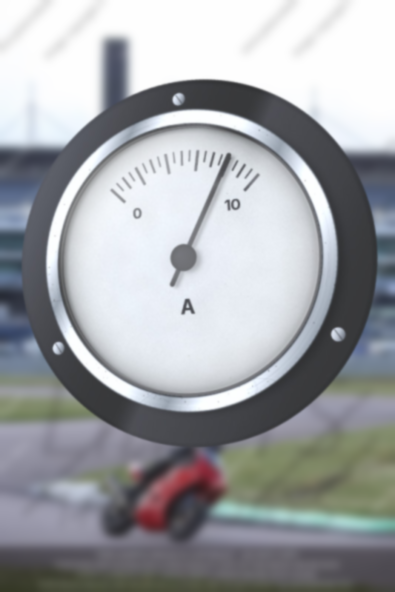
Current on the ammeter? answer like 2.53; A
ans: 8; A
